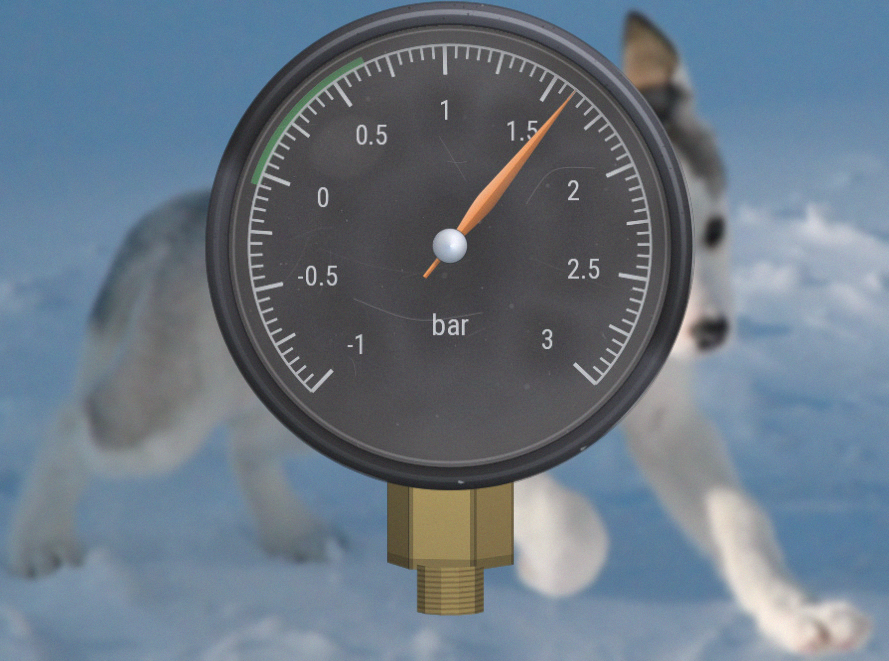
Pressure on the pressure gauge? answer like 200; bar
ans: 1.6; bar
